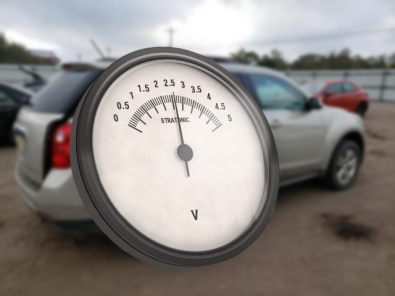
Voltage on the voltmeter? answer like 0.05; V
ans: 2.5; V
